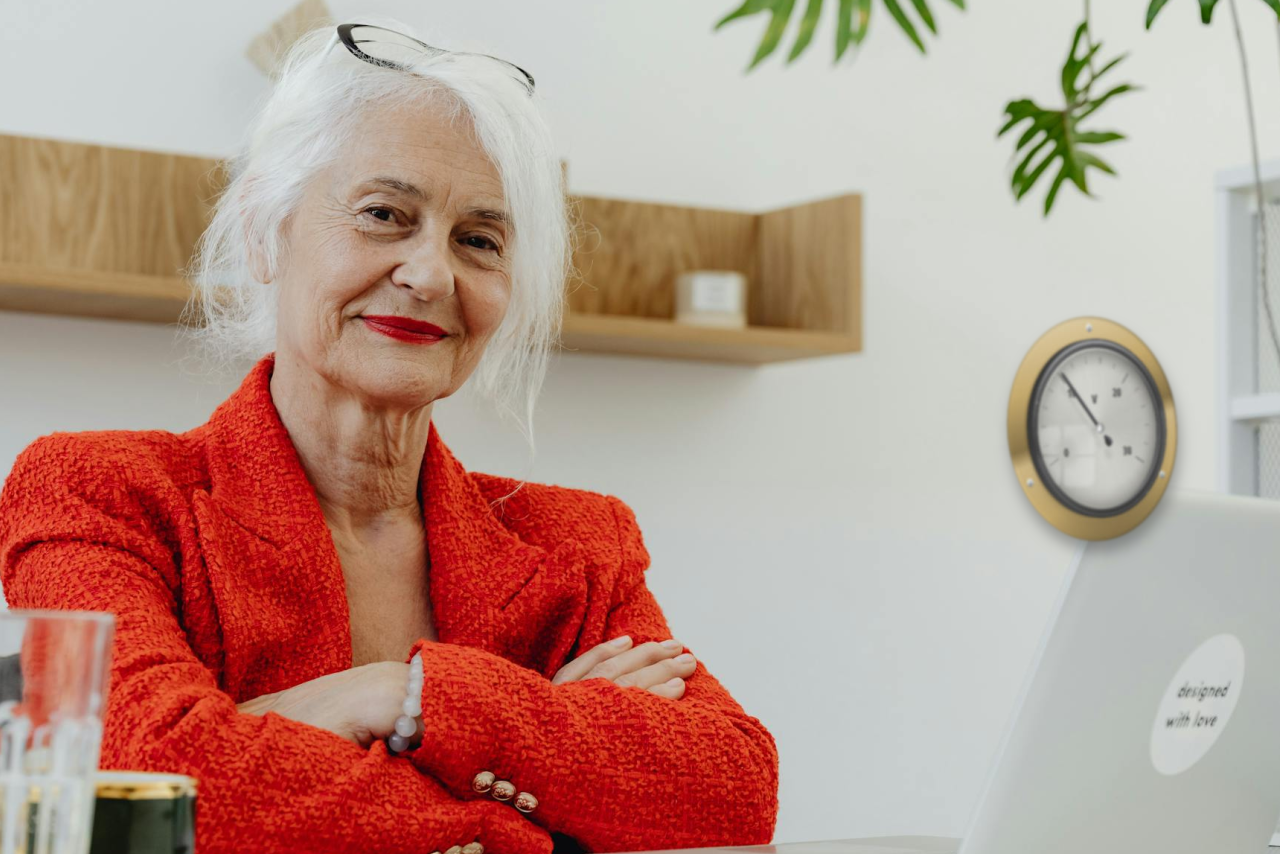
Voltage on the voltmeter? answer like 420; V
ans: 10; V
